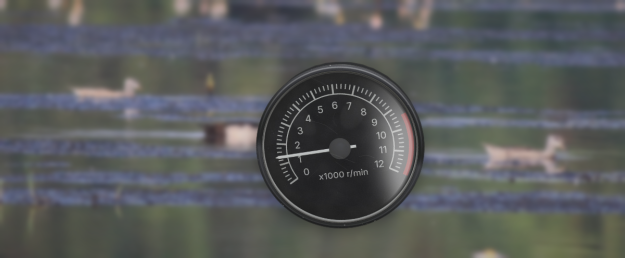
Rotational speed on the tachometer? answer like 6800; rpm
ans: 1400; rpm
